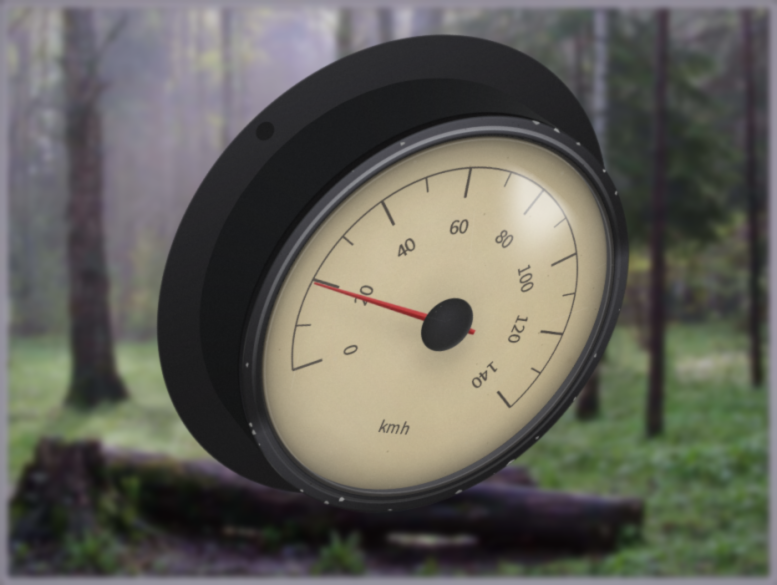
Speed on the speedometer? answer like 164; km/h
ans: 20; km/h
